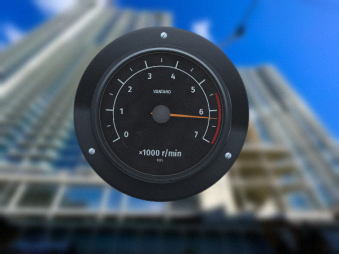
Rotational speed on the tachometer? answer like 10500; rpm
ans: 6250; rpm
